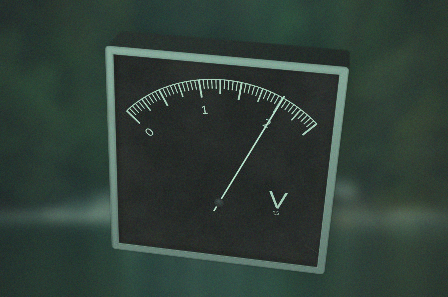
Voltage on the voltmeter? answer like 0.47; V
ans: 2; V
